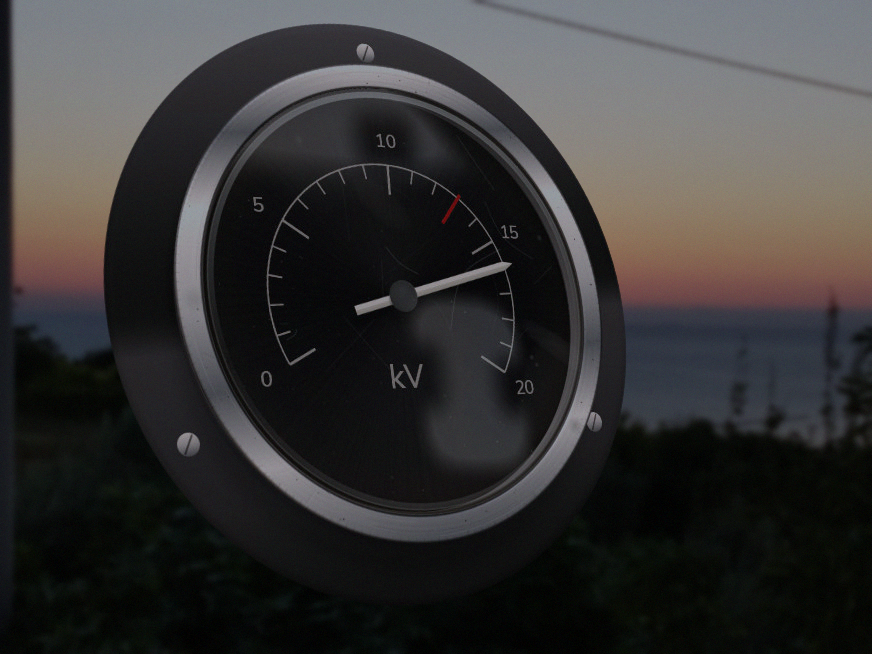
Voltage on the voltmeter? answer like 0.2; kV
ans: 16; kV
